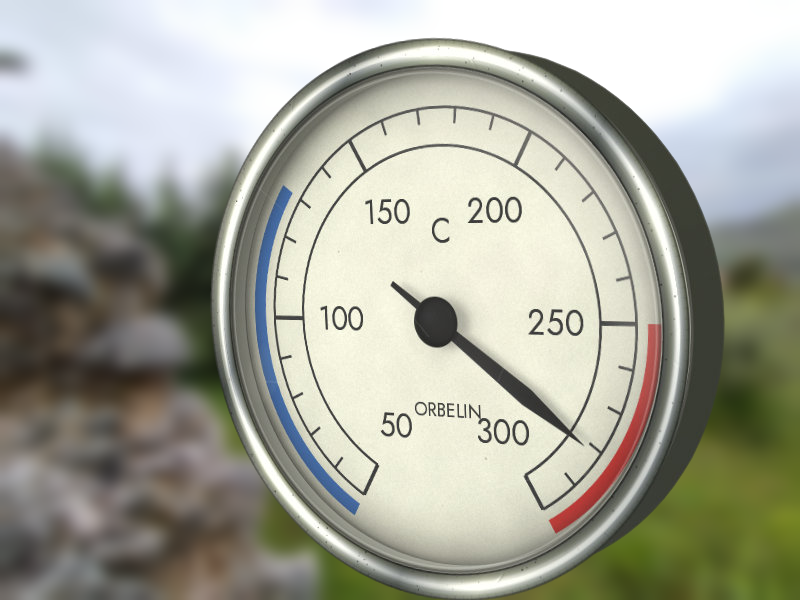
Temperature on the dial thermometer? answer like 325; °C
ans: 280; °C
